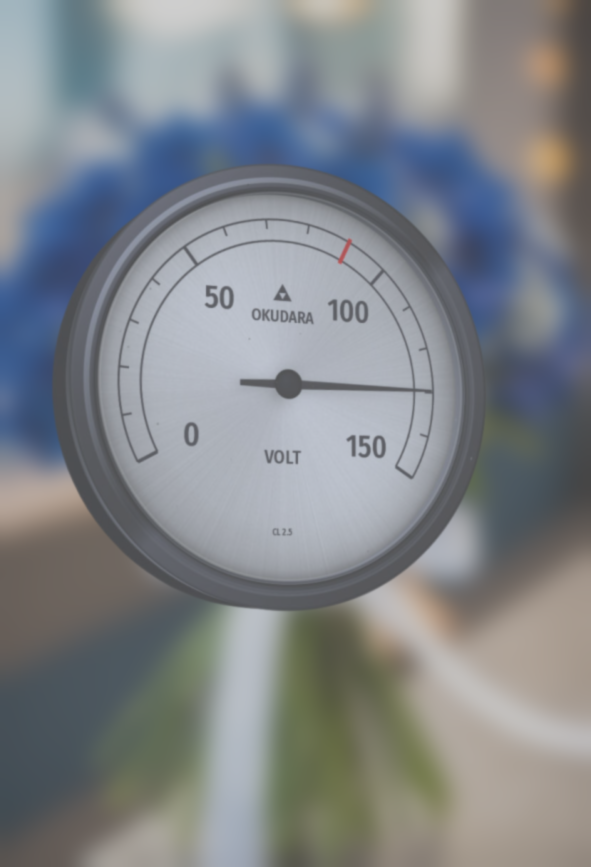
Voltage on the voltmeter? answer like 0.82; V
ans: 130; V
